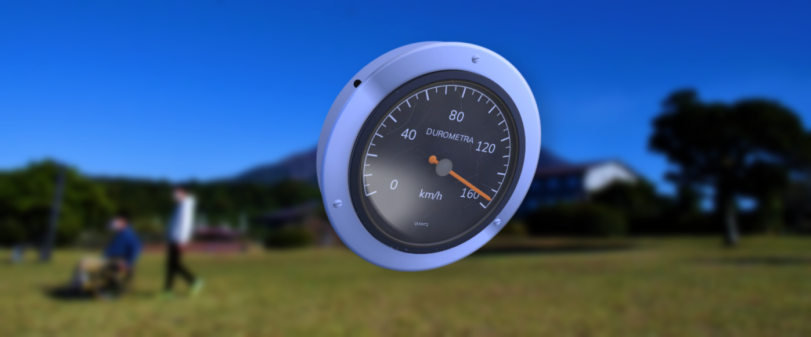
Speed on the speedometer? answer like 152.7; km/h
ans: 155; km/h
